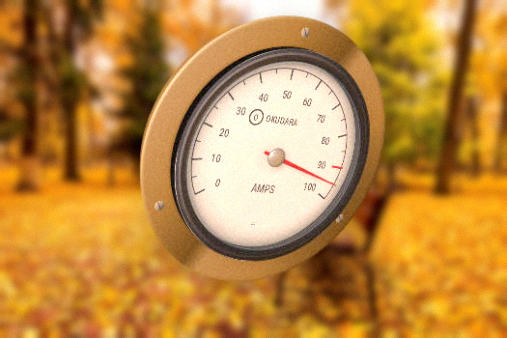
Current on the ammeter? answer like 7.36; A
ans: 95; A
